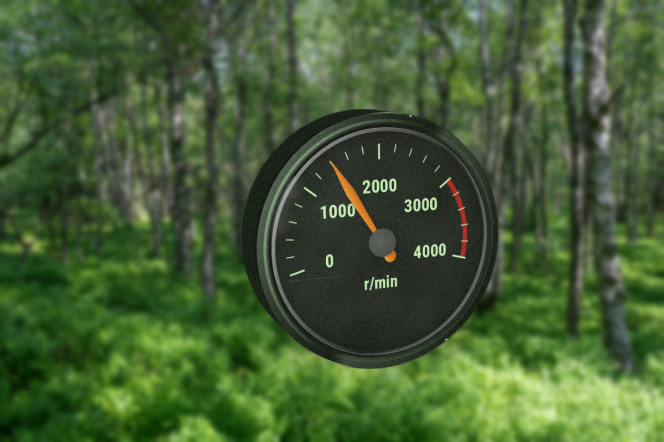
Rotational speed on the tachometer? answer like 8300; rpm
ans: 1400; rpm
